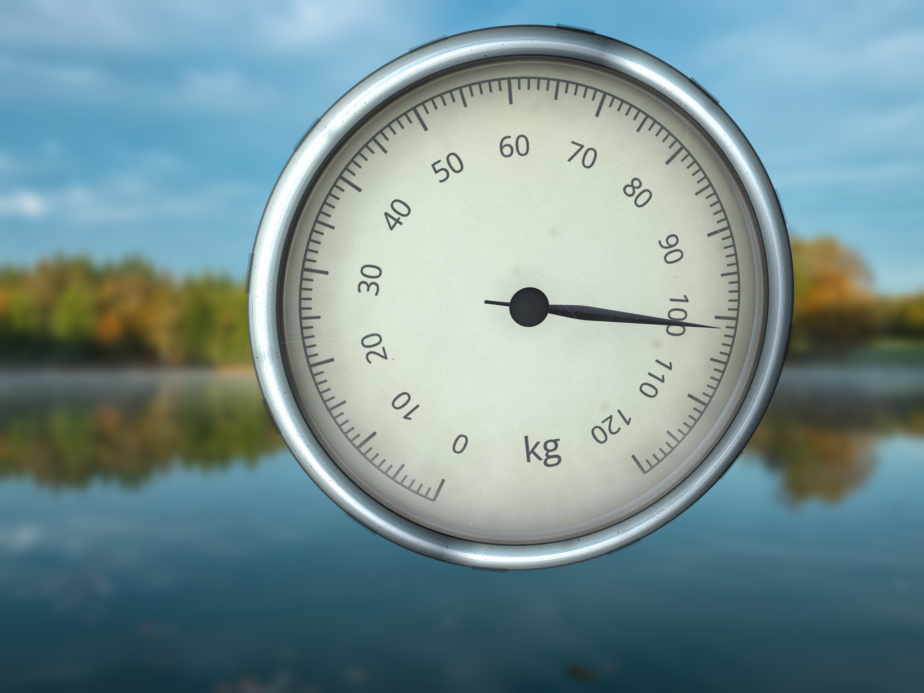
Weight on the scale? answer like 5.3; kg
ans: 101; kg
